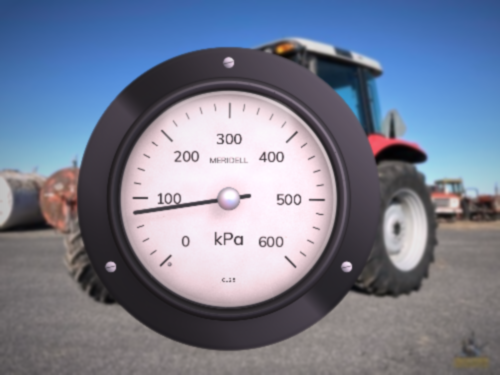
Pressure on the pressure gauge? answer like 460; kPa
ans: 80; kPa
